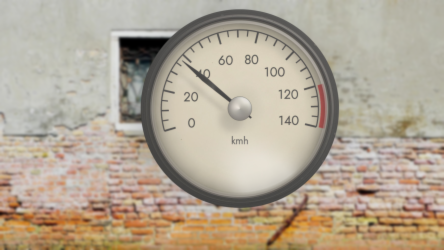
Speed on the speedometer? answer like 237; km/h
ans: 37.5; km/h
